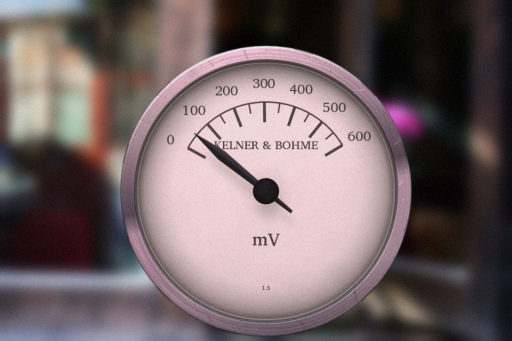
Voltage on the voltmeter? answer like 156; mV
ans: 50; mV
